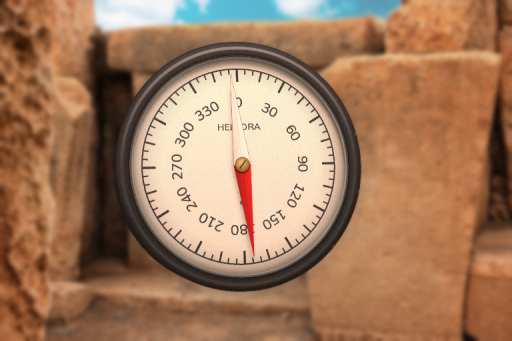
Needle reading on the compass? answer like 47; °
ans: 175; °
